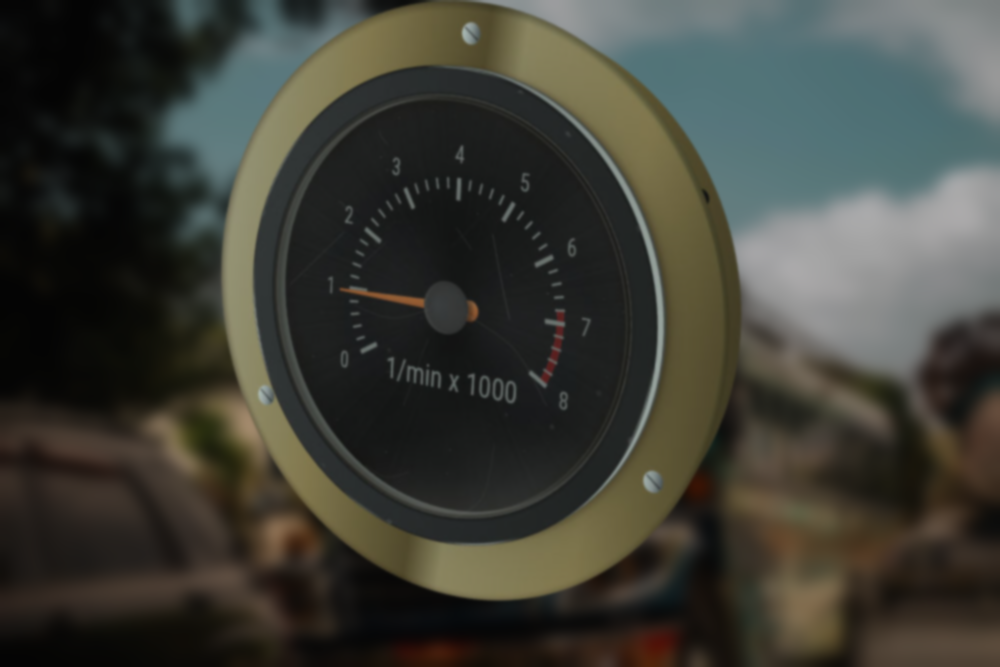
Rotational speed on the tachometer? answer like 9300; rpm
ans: 1000; rpm
